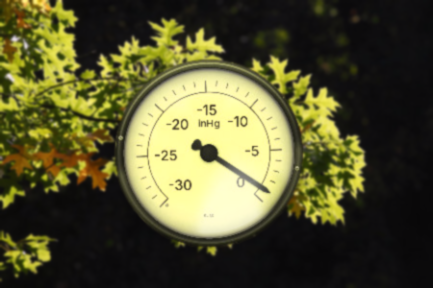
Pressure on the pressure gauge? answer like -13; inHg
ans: -1; inHg
